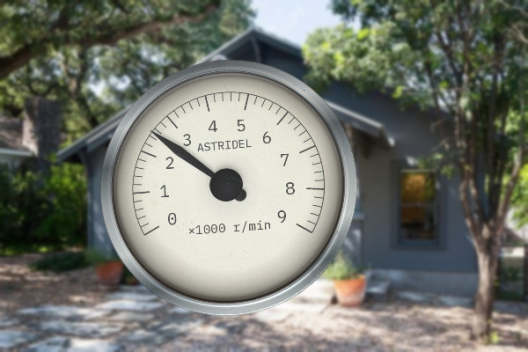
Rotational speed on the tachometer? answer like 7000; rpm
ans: 2500; rpm
